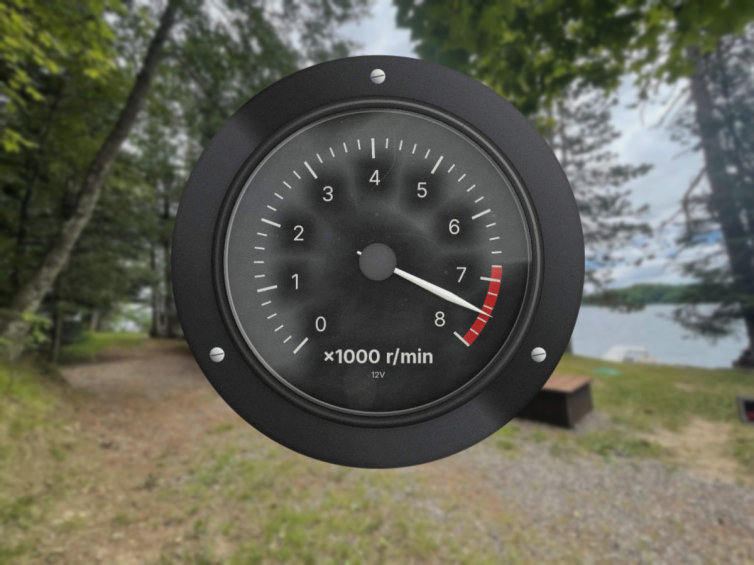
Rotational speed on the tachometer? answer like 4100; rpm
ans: 7500; rpm
